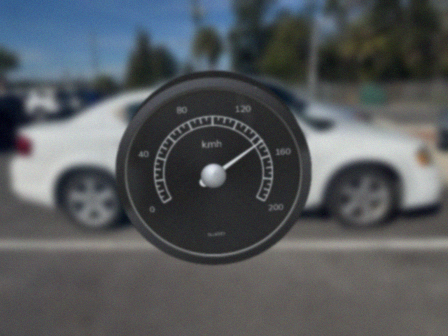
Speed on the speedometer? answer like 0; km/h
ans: 145; km/h
